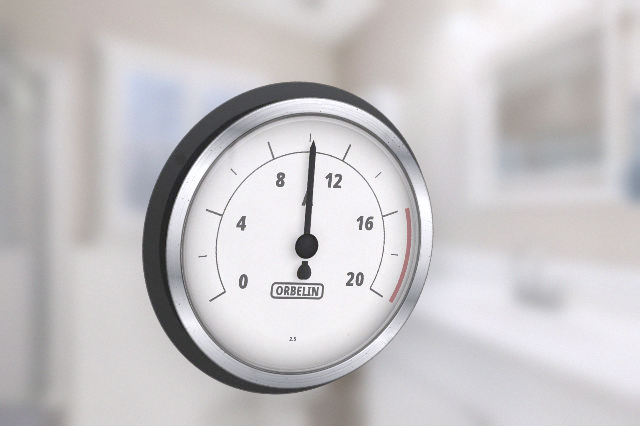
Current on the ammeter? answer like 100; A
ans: 10; A
